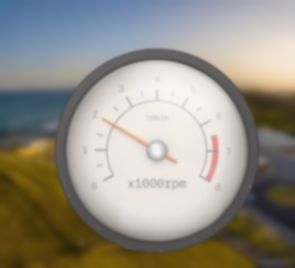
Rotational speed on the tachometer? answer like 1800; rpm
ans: 2000; rpm
